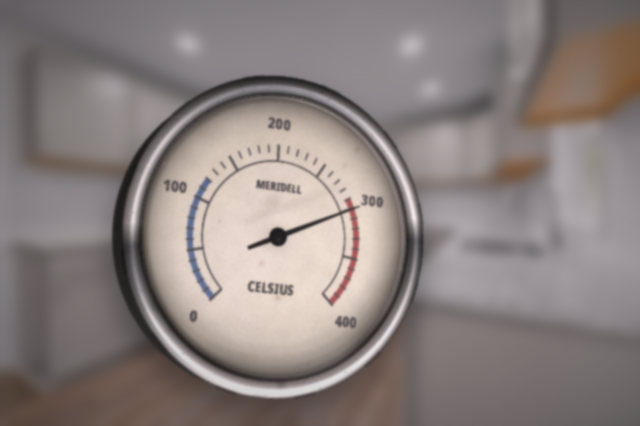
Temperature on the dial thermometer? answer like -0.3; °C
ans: 300; °C
